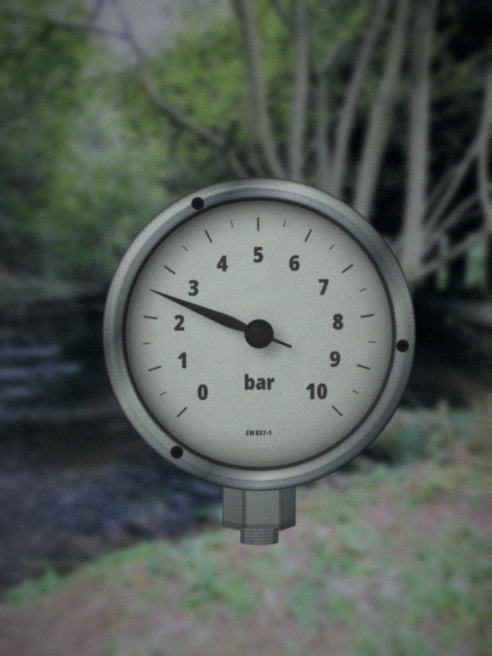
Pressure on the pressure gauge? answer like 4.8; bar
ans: 2.5; bar
